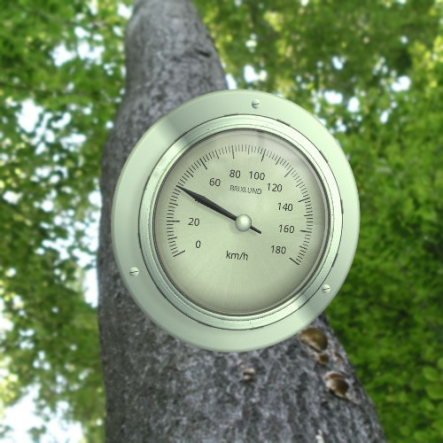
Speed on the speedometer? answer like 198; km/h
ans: 40; km/h
